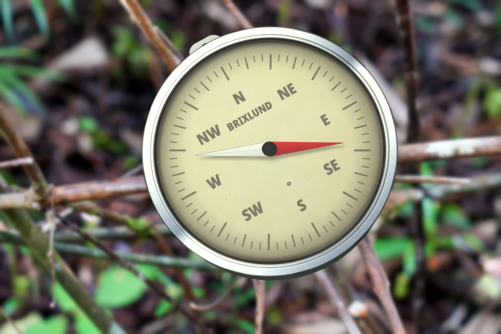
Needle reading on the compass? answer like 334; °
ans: 115; °
